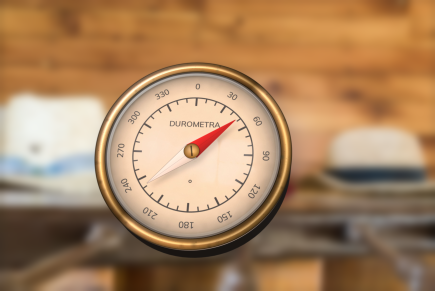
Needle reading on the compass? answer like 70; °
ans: 50; °
